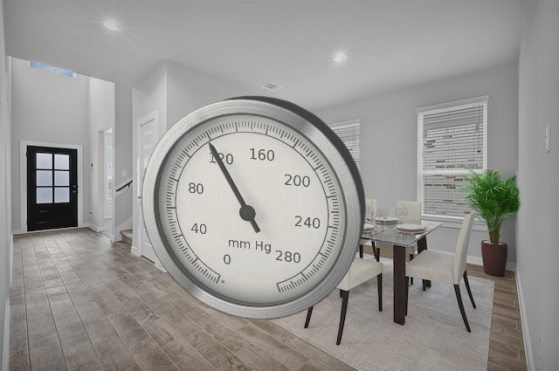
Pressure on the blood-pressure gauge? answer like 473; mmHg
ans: 120; mmHg
